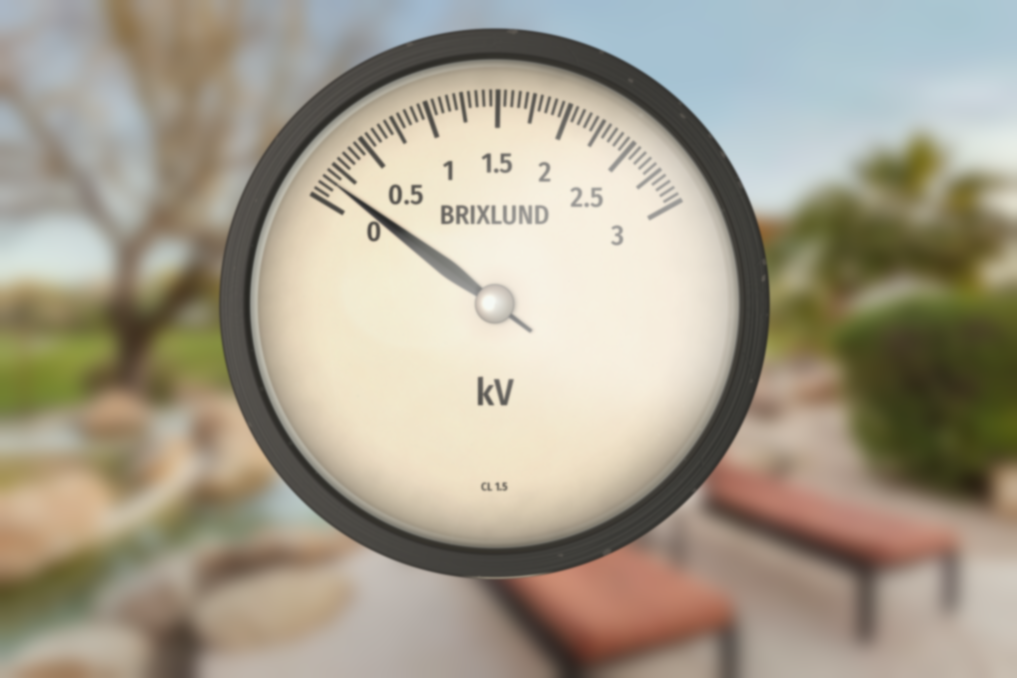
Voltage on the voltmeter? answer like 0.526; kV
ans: 0.15; kV
